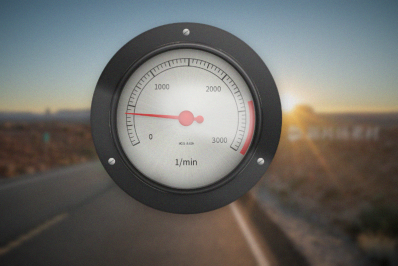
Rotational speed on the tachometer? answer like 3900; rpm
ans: 400; rpm
